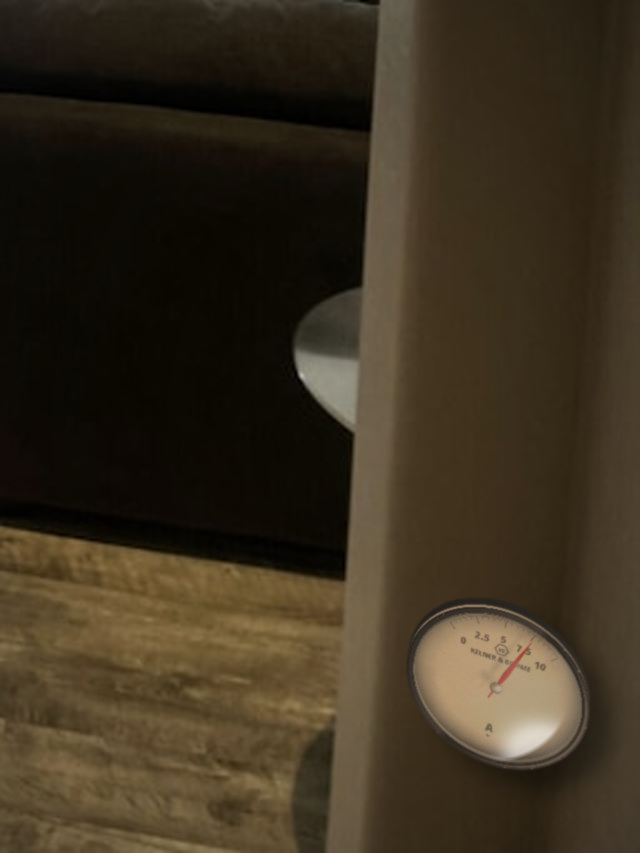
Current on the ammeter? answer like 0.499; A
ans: 7.5; A
